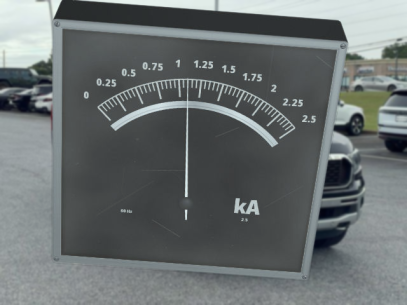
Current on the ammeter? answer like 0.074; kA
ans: 1.1; kA
